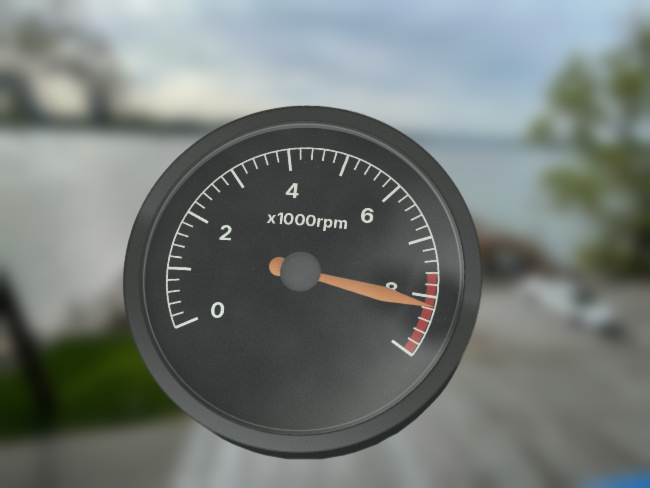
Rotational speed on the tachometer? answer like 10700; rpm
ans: 8200; rpm
